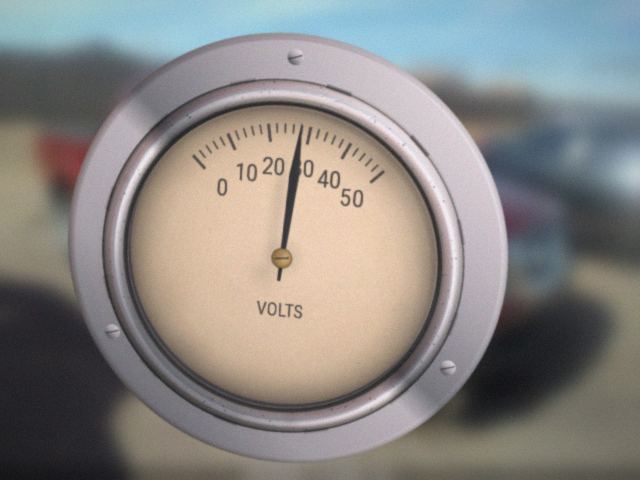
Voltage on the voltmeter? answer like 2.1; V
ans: 28; V
